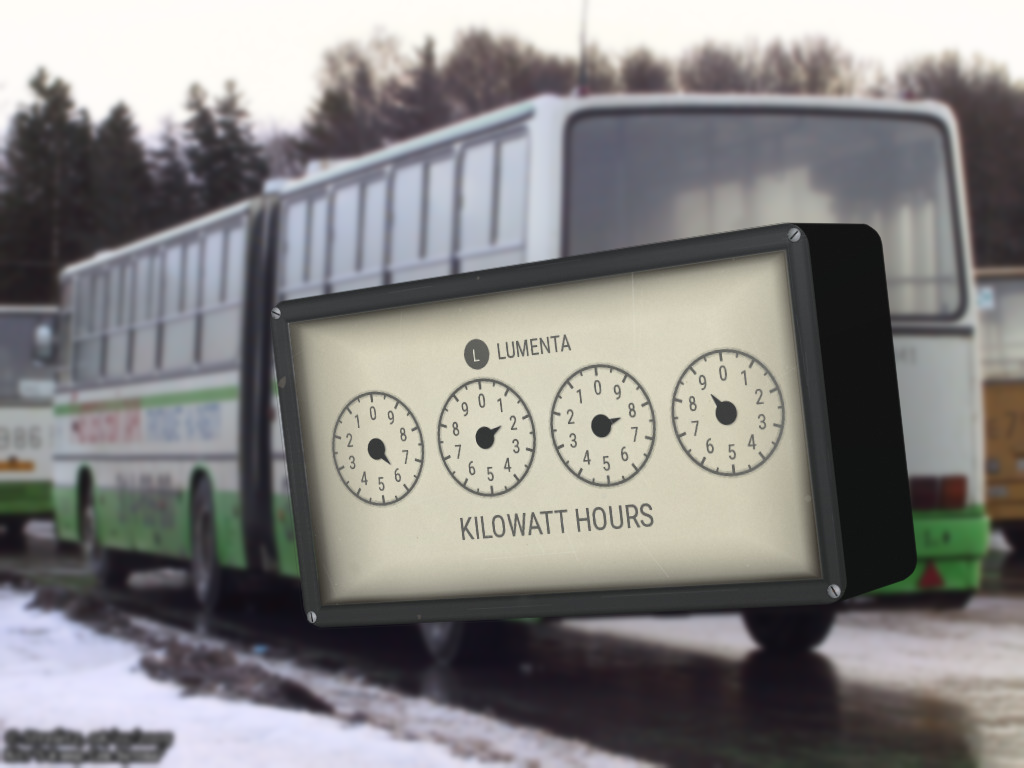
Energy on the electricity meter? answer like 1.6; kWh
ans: 6179; kWh
